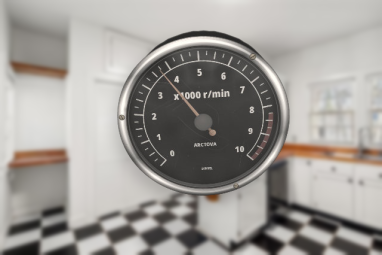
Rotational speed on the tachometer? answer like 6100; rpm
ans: 3750; rpm
